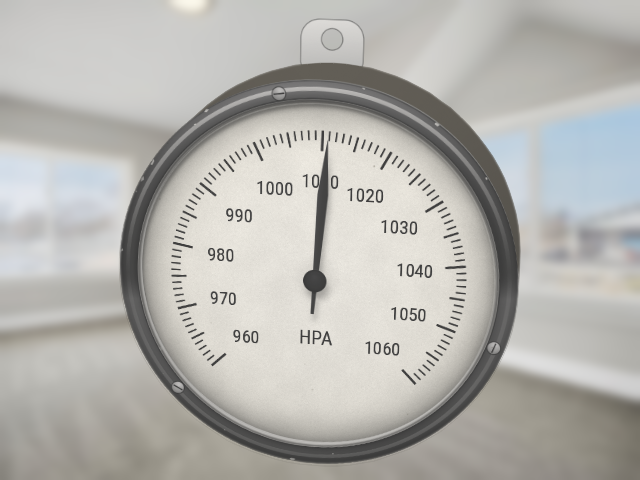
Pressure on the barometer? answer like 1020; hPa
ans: 1011; hPa
